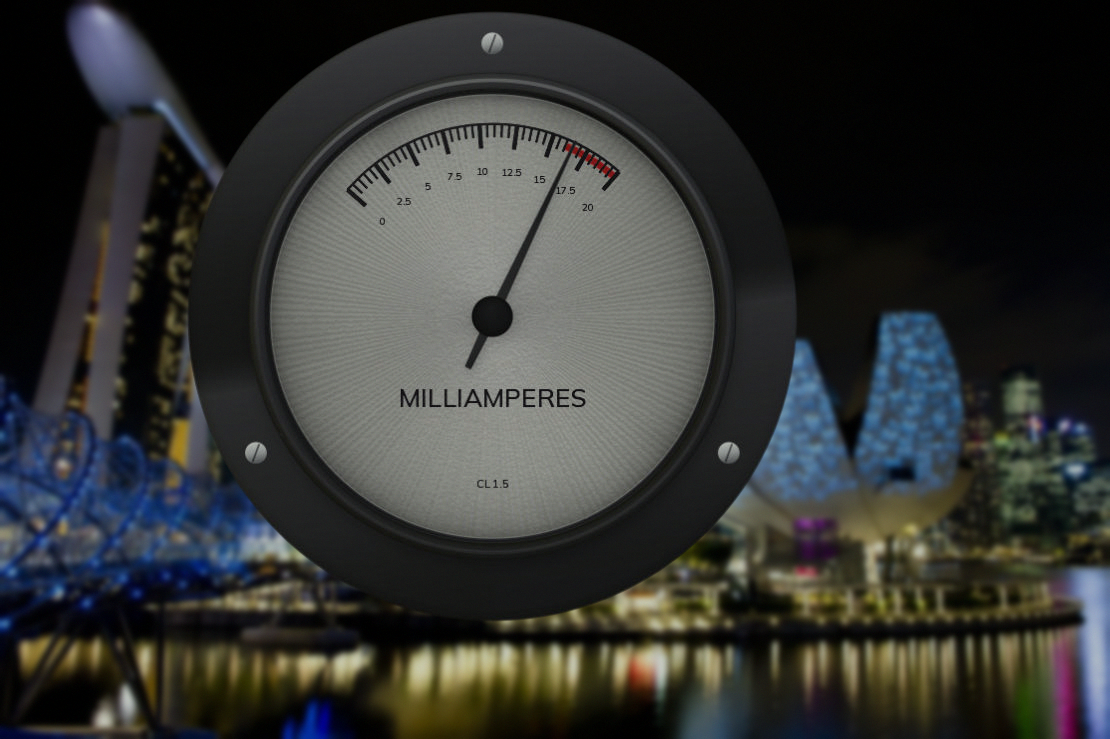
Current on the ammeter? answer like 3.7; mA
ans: 16.5; mA
